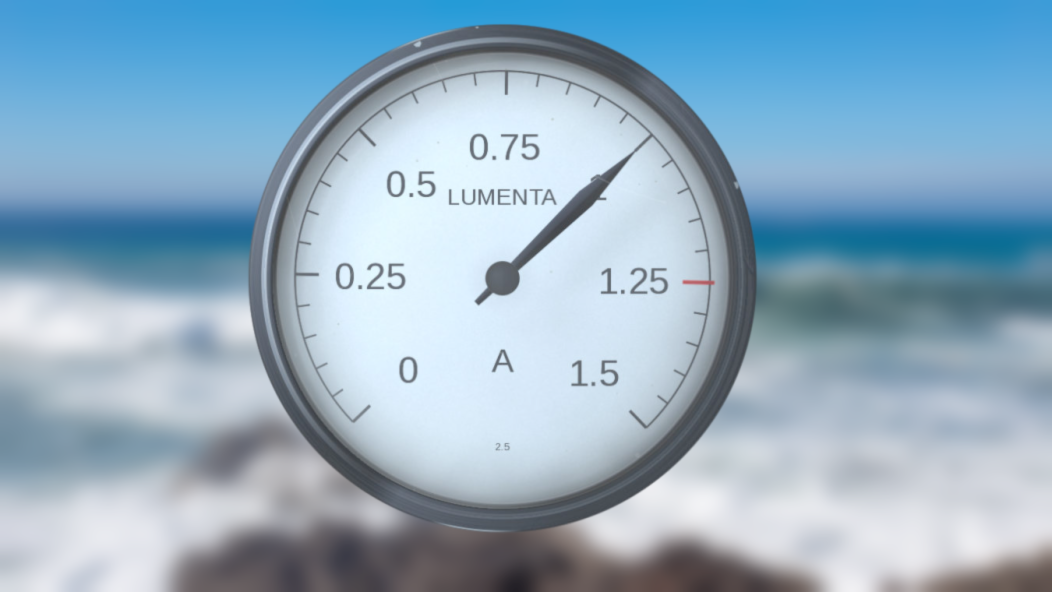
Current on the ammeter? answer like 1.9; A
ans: 1; A
